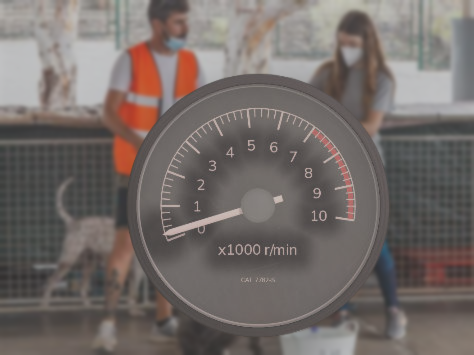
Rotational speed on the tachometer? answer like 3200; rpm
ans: 200; rpm
